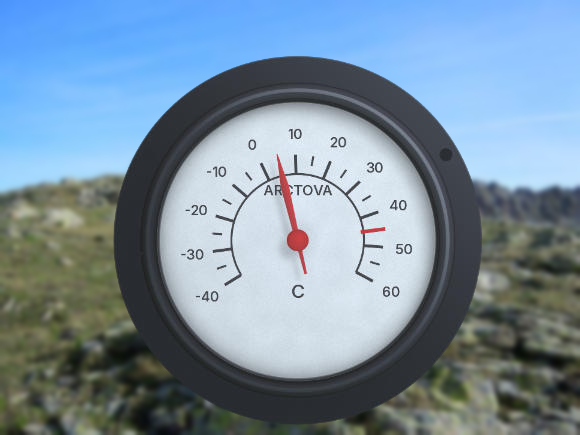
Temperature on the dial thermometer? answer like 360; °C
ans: 5; °C
